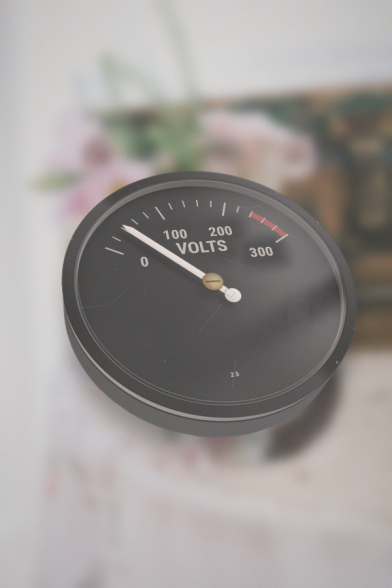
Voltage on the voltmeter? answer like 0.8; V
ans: 40; V
